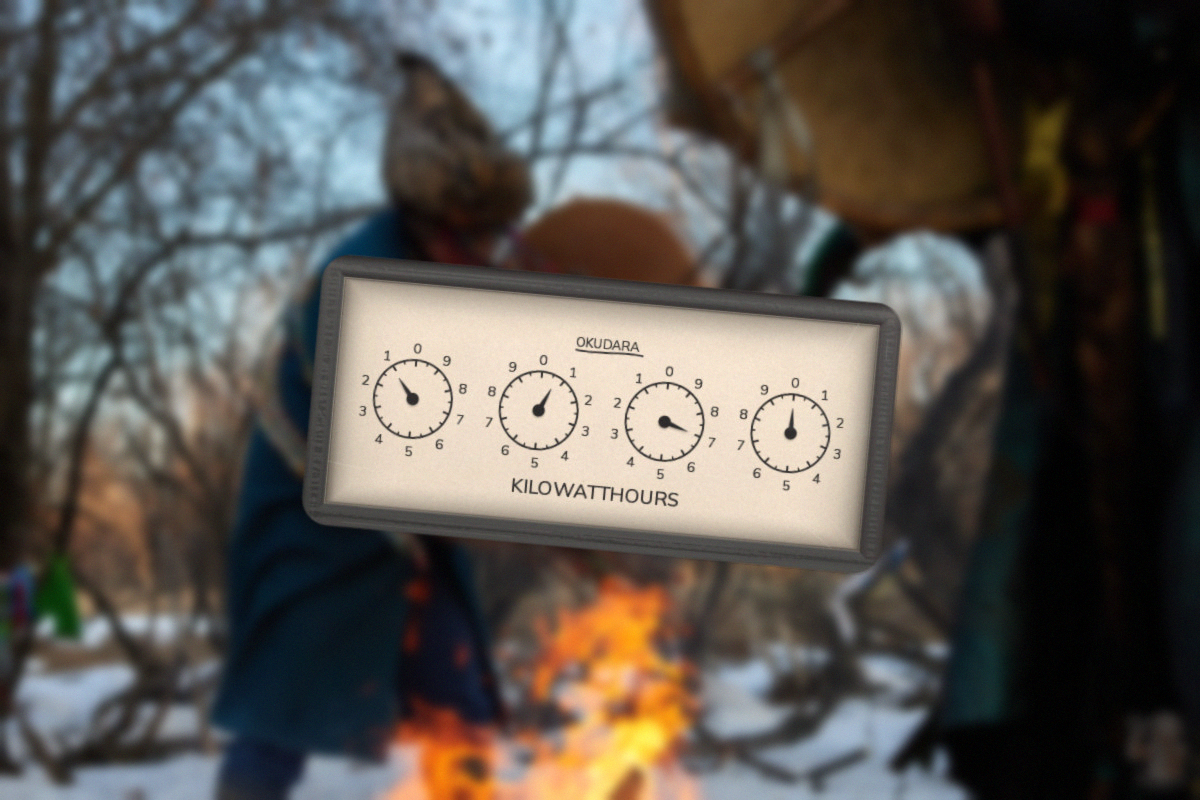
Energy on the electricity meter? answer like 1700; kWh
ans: 1070; kWh
